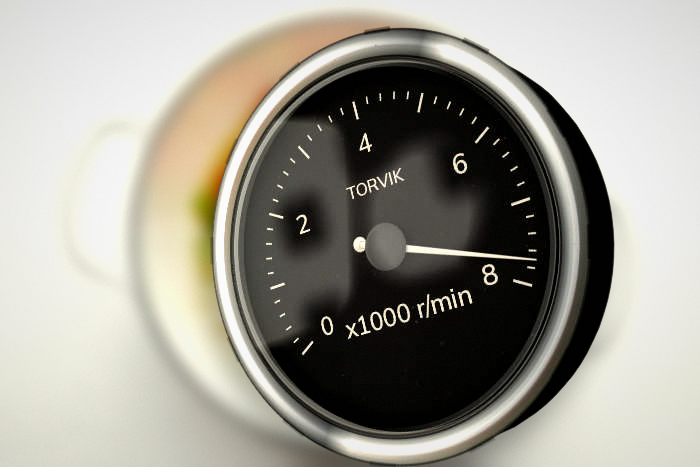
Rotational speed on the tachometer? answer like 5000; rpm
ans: 7700; rpm
